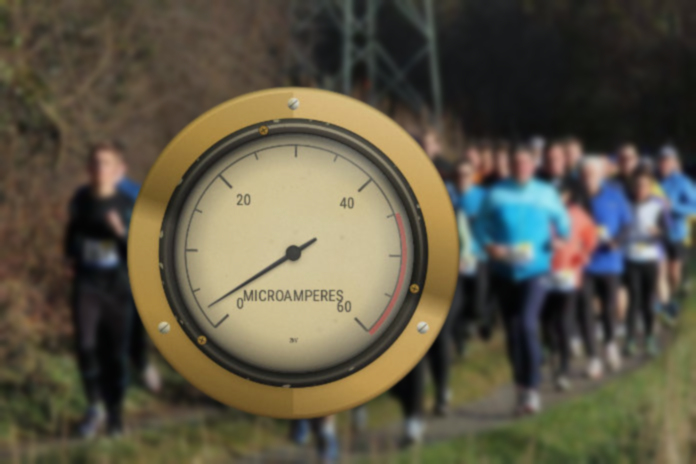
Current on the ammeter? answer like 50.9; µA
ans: 2.5; µA
